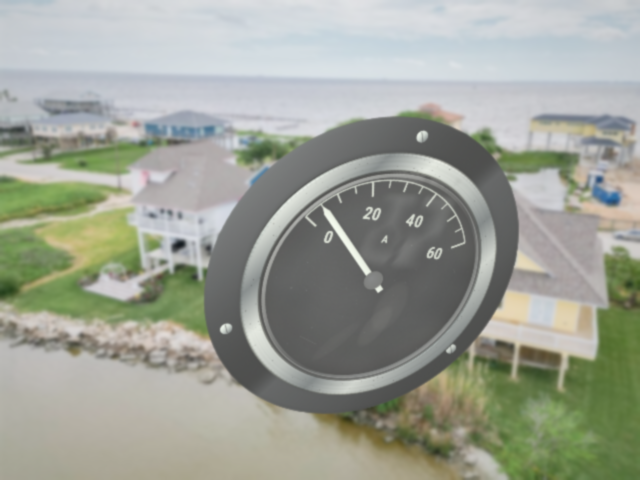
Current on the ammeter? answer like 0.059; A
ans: 5; A
